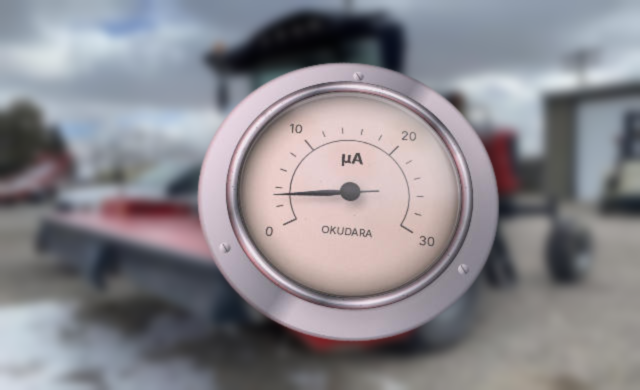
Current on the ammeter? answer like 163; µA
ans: 3; µA
